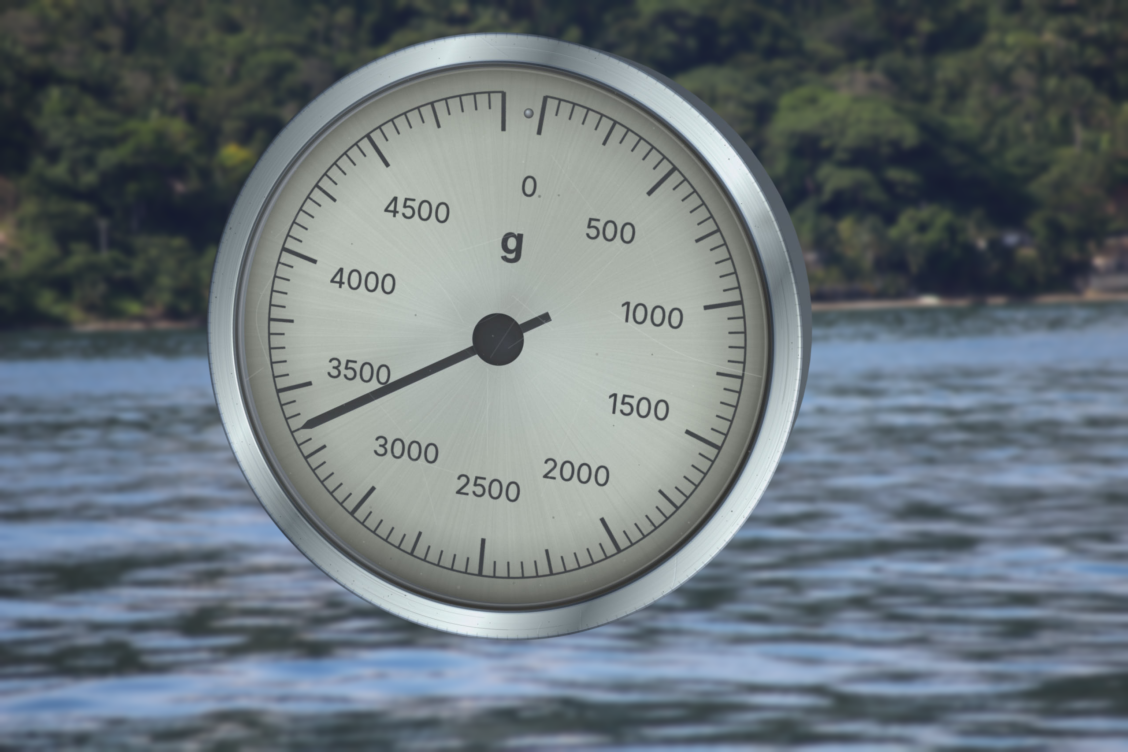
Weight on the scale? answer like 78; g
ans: 3350; g
